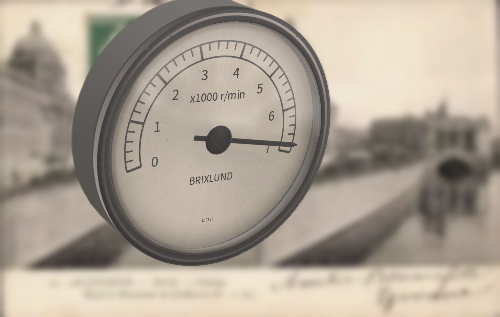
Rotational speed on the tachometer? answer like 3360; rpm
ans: 6800; rpm
